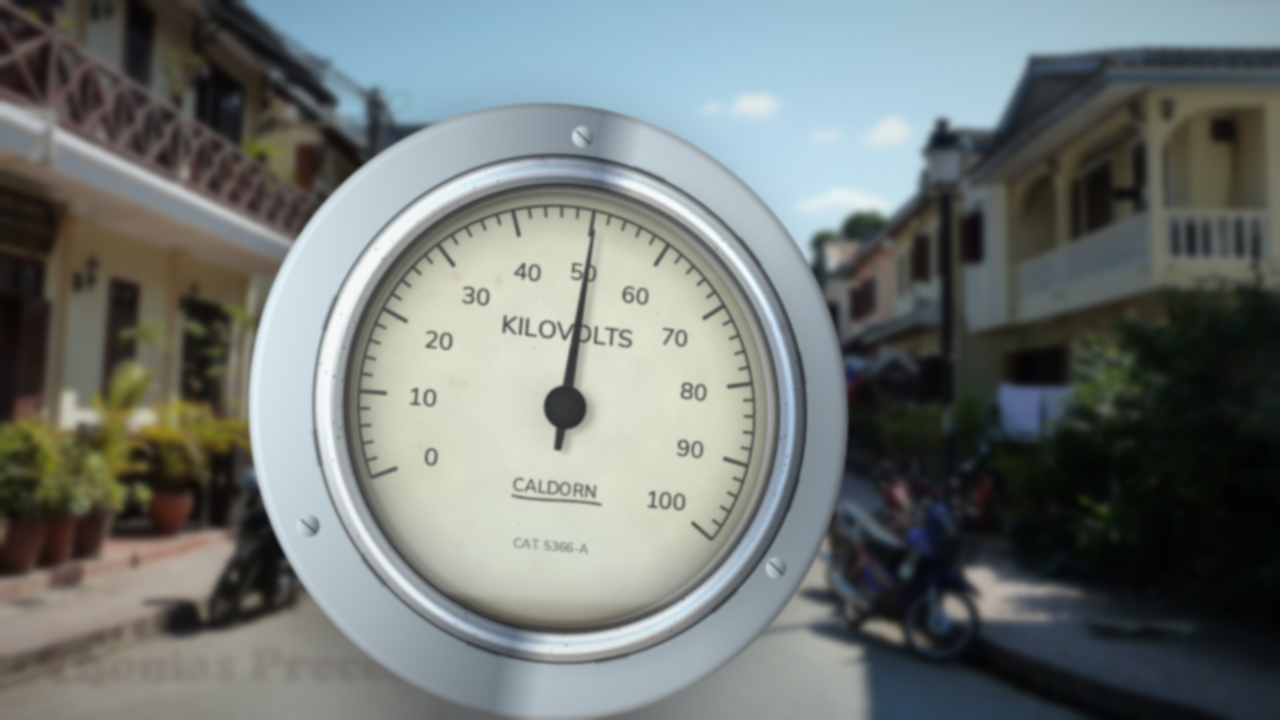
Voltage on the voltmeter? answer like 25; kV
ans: 50; kV
